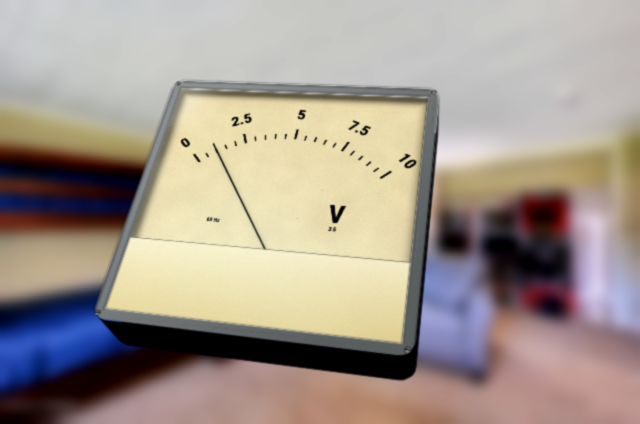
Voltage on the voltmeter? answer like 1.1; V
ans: 1; V
